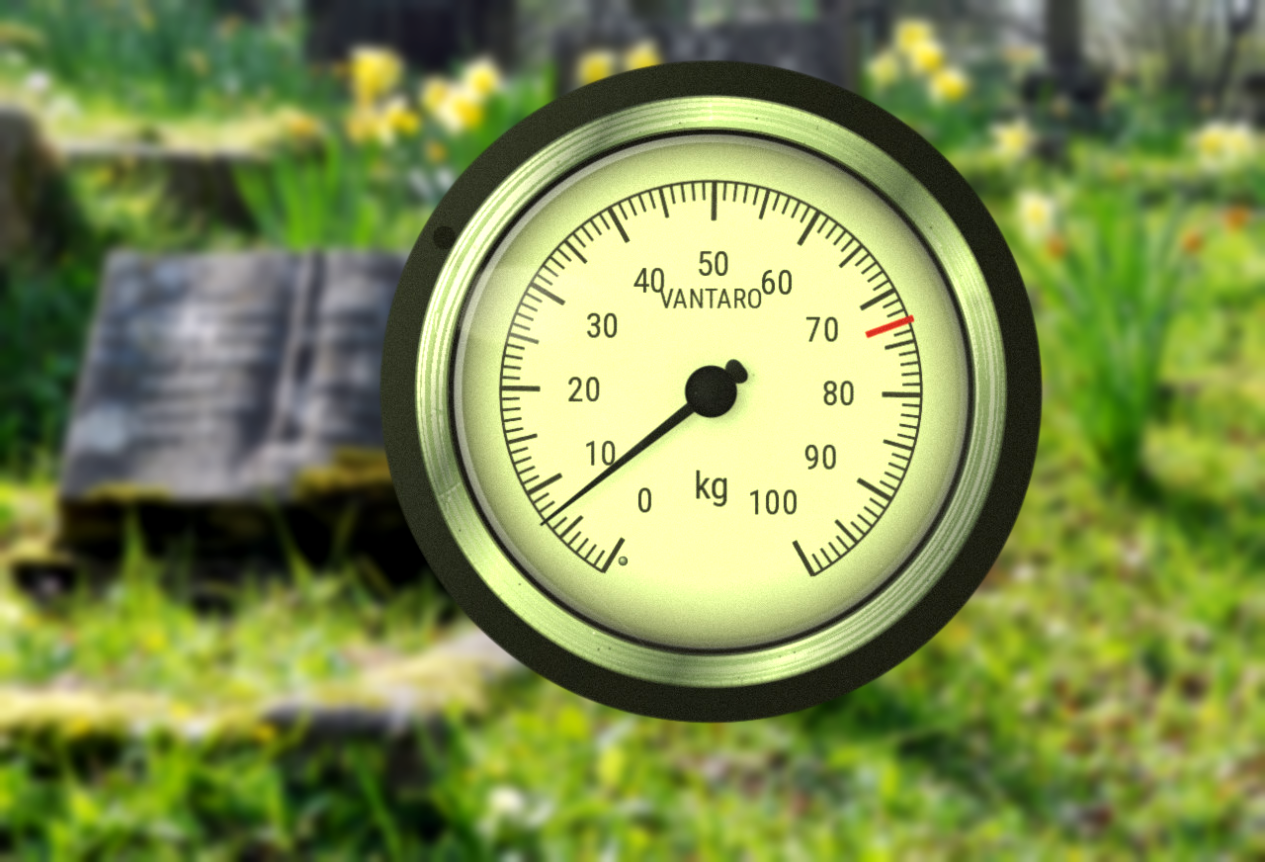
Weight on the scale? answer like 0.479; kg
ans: 7; kg
